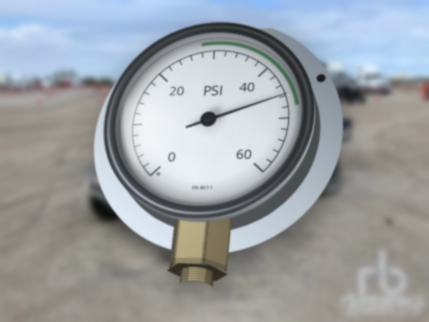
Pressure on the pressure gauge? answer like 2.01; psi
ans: 46; psi
